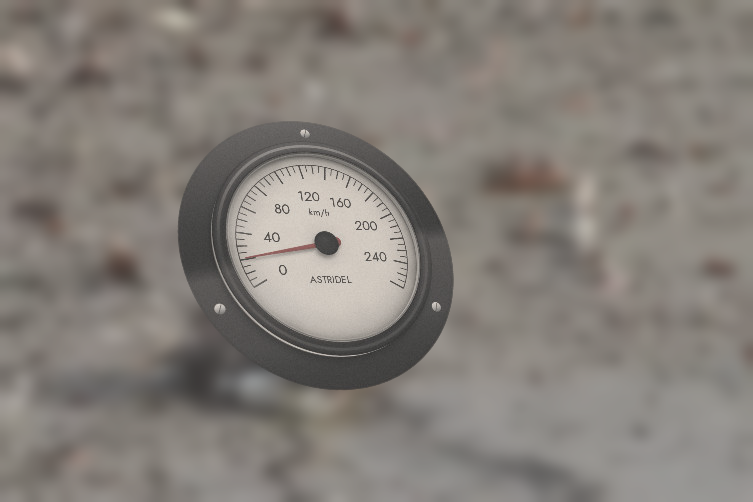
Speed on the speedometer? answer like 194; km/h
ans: 20; km/h
